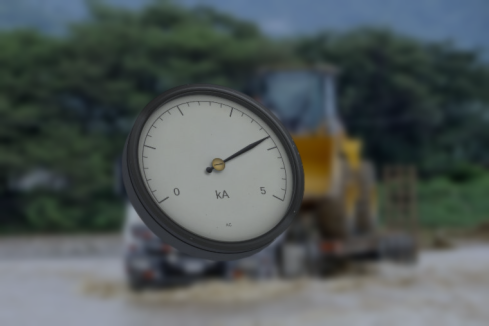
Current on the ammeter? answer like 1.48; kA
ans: 3.8; kA
